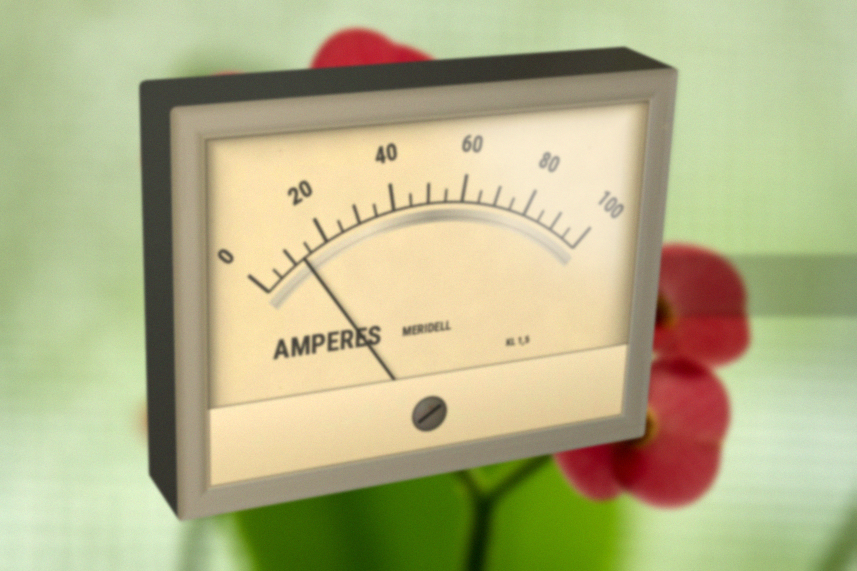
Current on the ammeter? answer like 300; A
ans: 12.5; A
